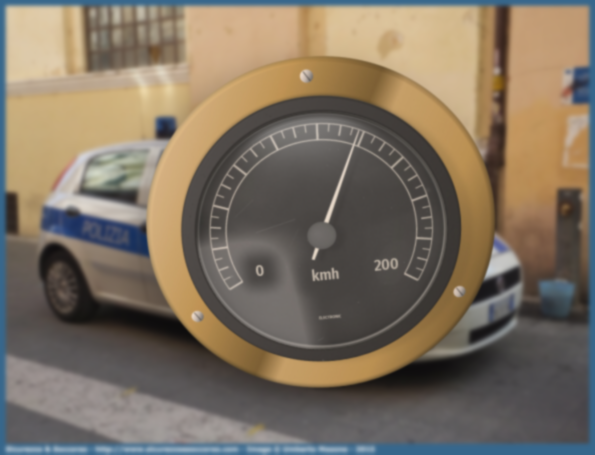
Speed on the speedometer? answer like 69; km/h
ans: 117.5; km/h
